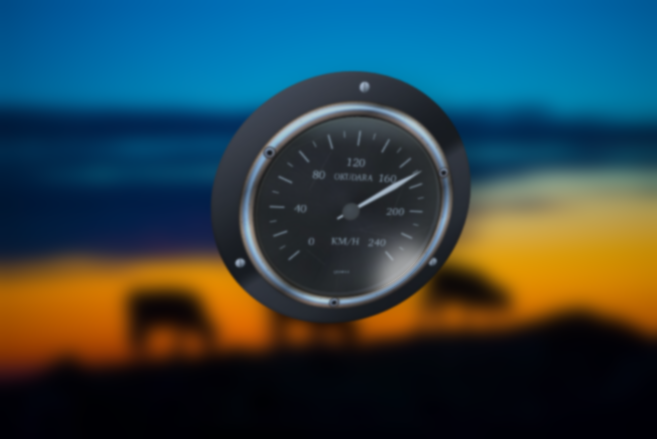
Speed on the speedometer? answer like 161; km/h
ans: 170; km/h
